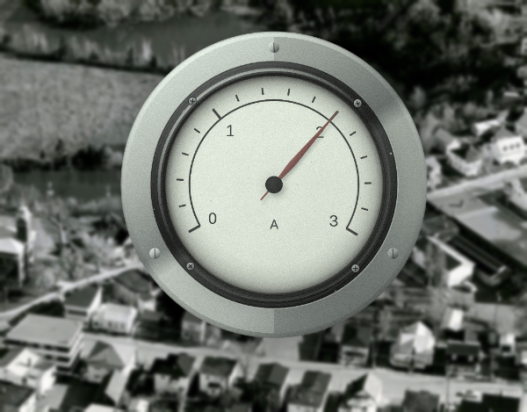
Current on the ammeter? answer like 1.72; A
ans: 2; A
